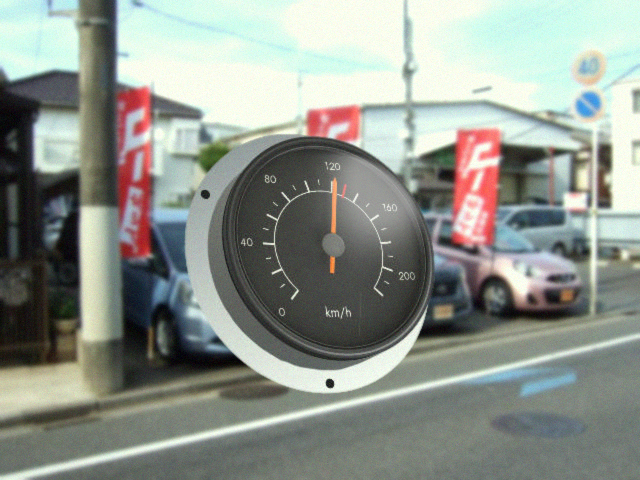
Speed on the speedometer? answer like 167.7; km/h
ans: 120; km/h
